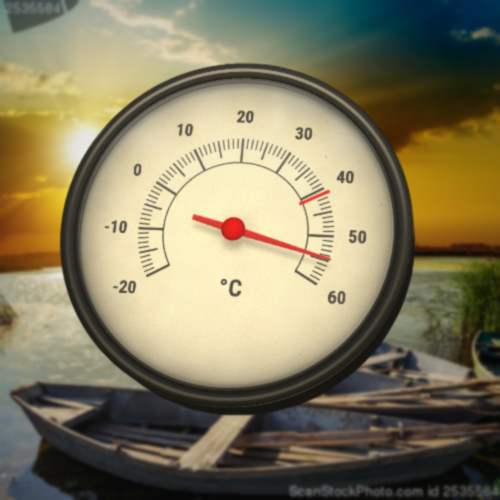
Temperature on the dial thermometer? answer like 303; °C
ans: 55; °C
